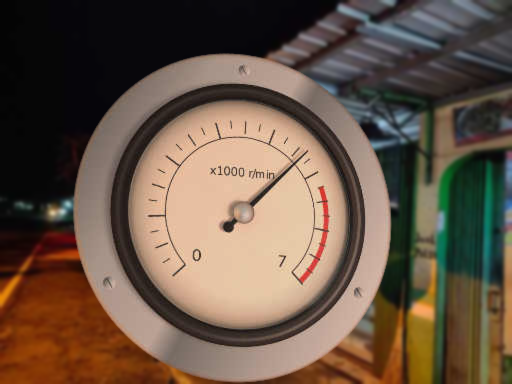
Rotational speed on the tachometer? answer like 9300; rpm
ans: 4625; rpm
